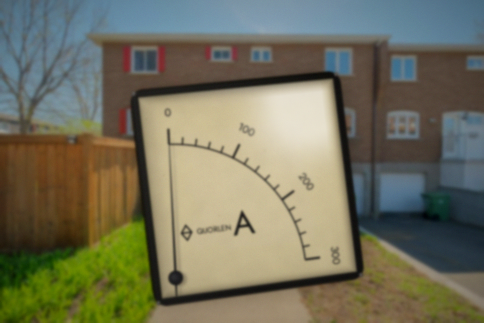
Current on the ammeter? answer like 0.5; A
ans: 0; A
